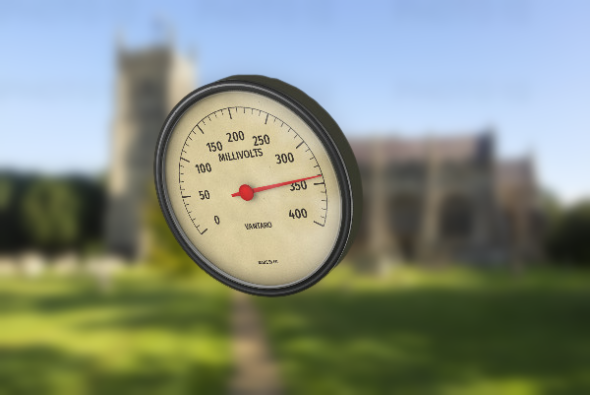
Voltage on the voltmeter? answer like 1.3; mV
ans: 340; mV
